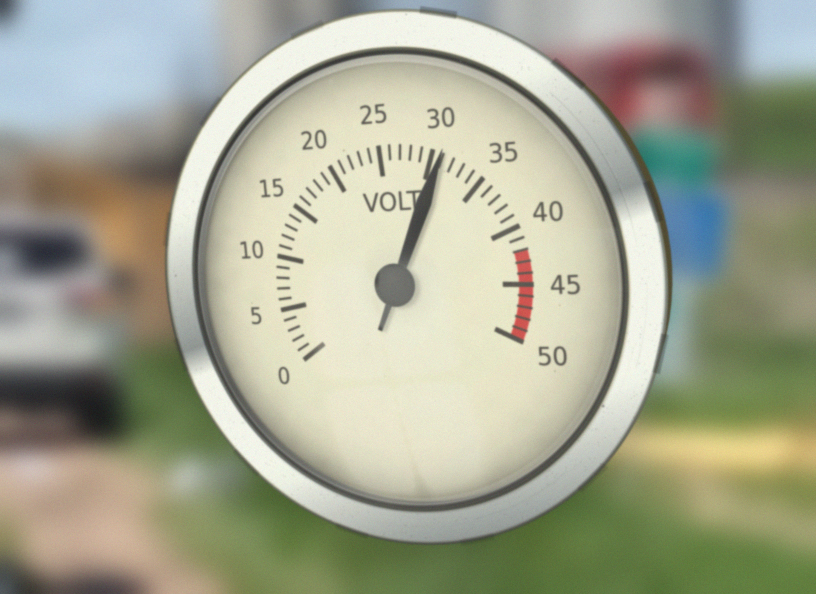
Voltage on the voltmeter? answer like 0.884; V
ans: 31; V
